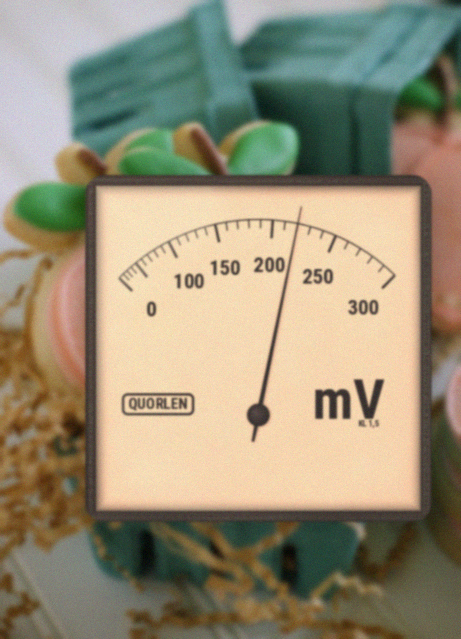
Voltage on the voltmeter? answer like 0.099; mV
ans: 220; mV
